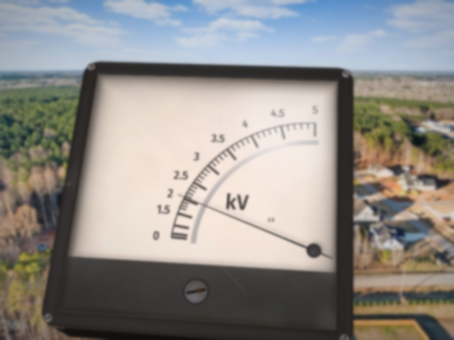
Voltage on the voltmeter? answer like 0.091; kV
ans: 2; kV
